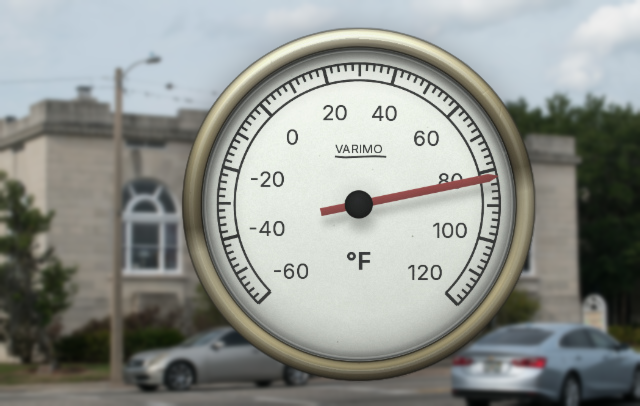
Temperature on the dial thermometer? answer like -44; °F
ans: 82; °F
